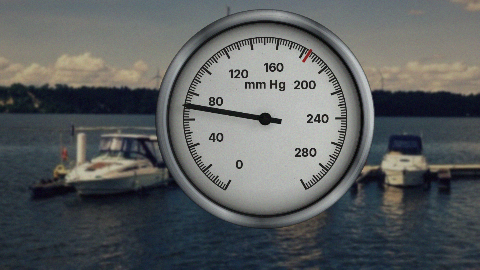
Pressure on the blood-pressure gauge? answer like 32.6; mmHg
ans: 70; mmHg
